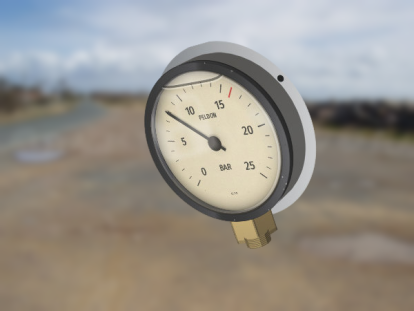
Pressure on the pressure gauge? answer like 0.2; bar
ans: 8; bar
